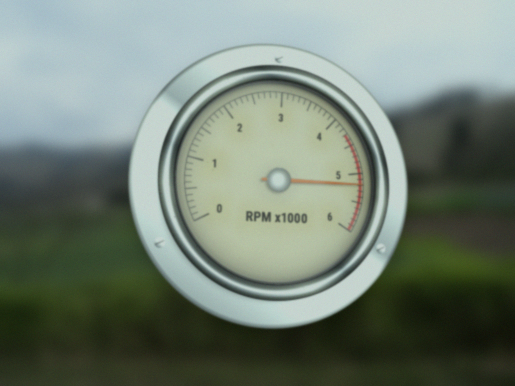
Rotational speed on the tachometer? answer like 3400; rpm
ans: 5200; rpm
